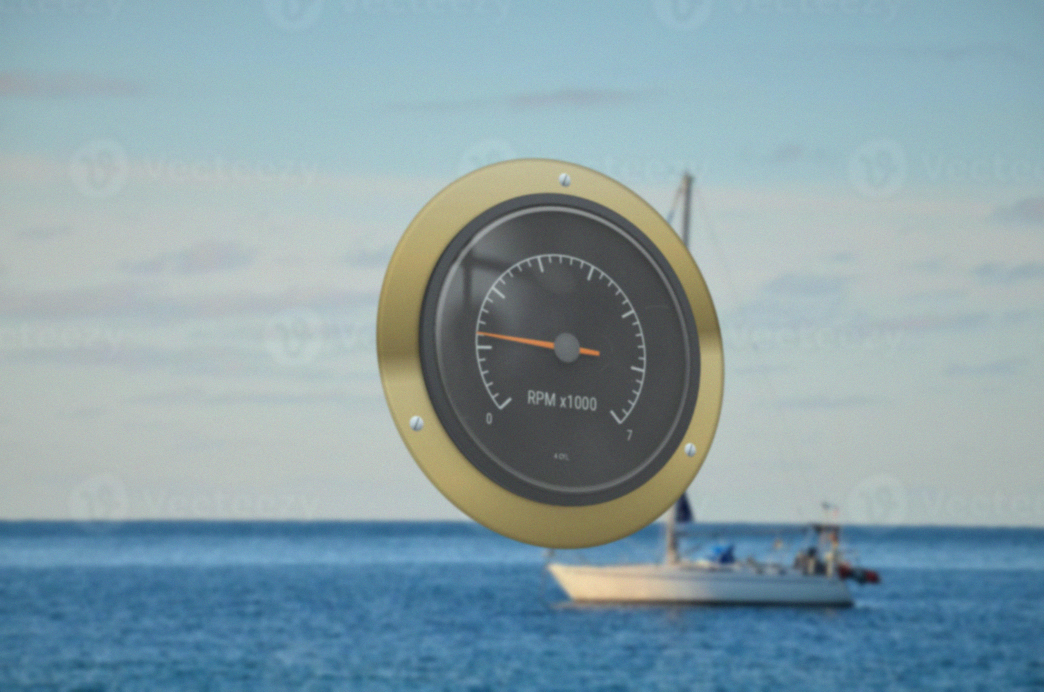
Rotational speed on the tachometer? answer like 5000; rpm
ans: 1200; rpm
